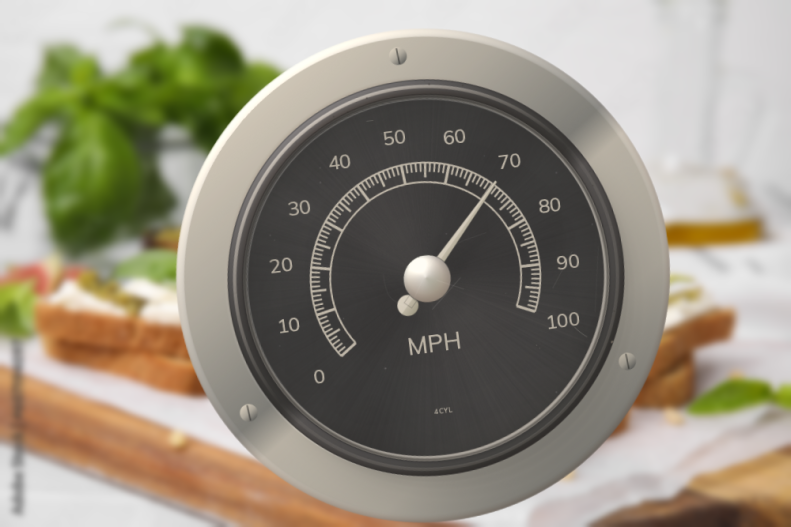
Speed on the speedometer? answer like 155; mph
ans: 70; mph
